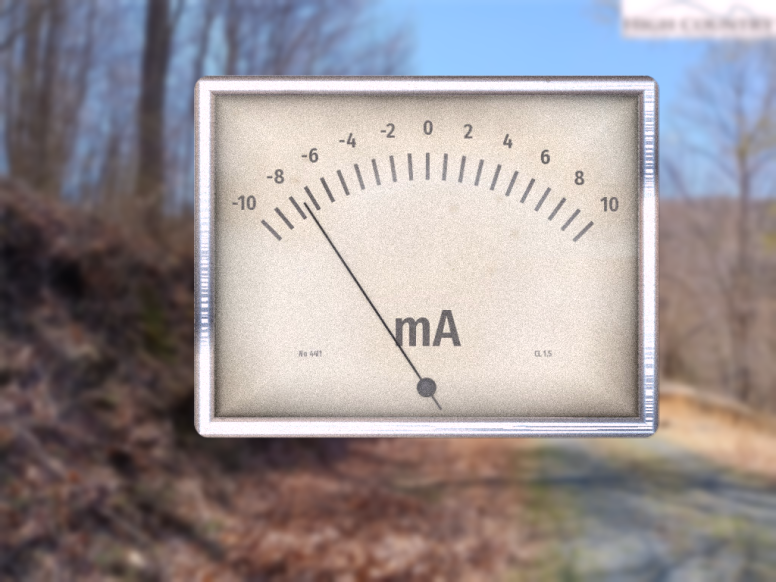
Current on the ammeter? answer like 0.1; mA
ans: -7.5; mA
